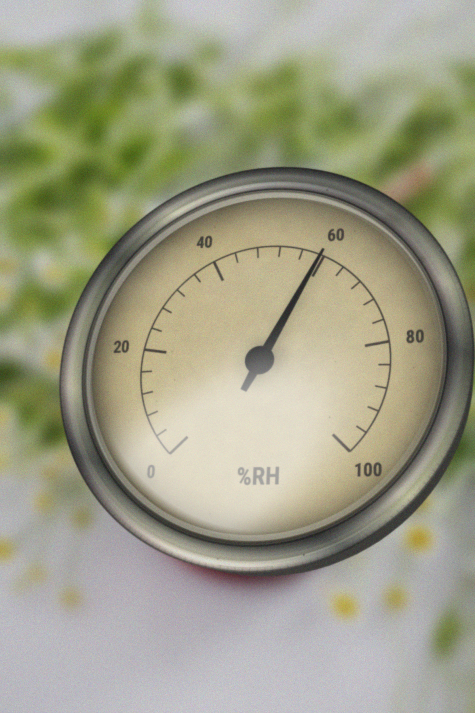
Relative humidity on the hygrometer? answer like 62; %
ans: 60; %
